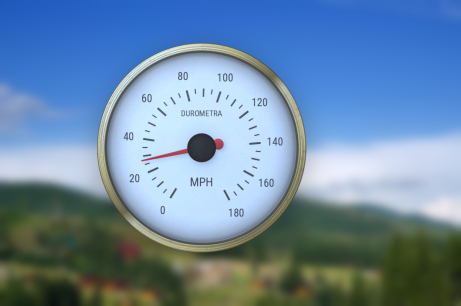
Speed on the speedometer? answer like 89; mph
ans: 27.5; mph
